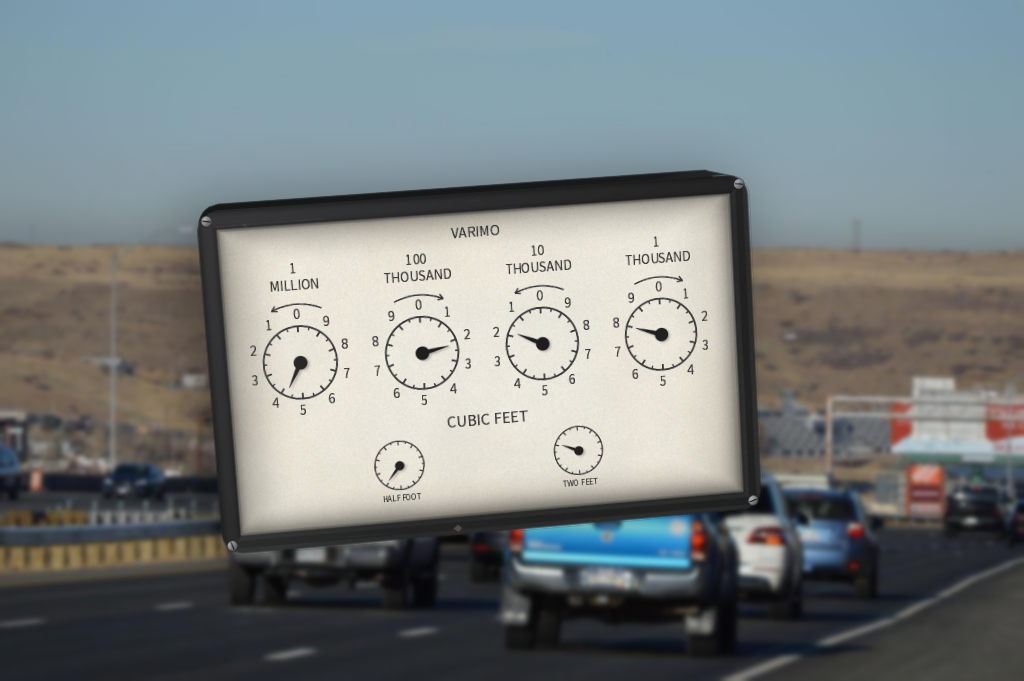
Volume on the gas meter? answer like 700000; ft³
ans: 421800; ft³
